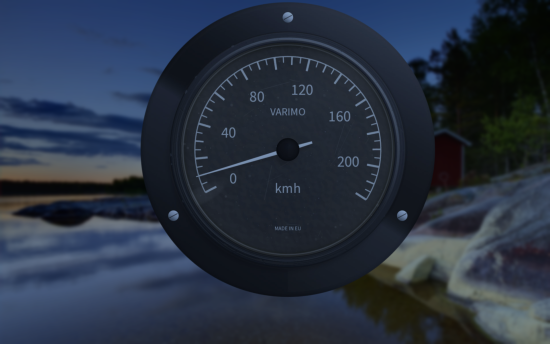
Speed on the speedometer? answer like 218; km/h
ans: 10; km/h
